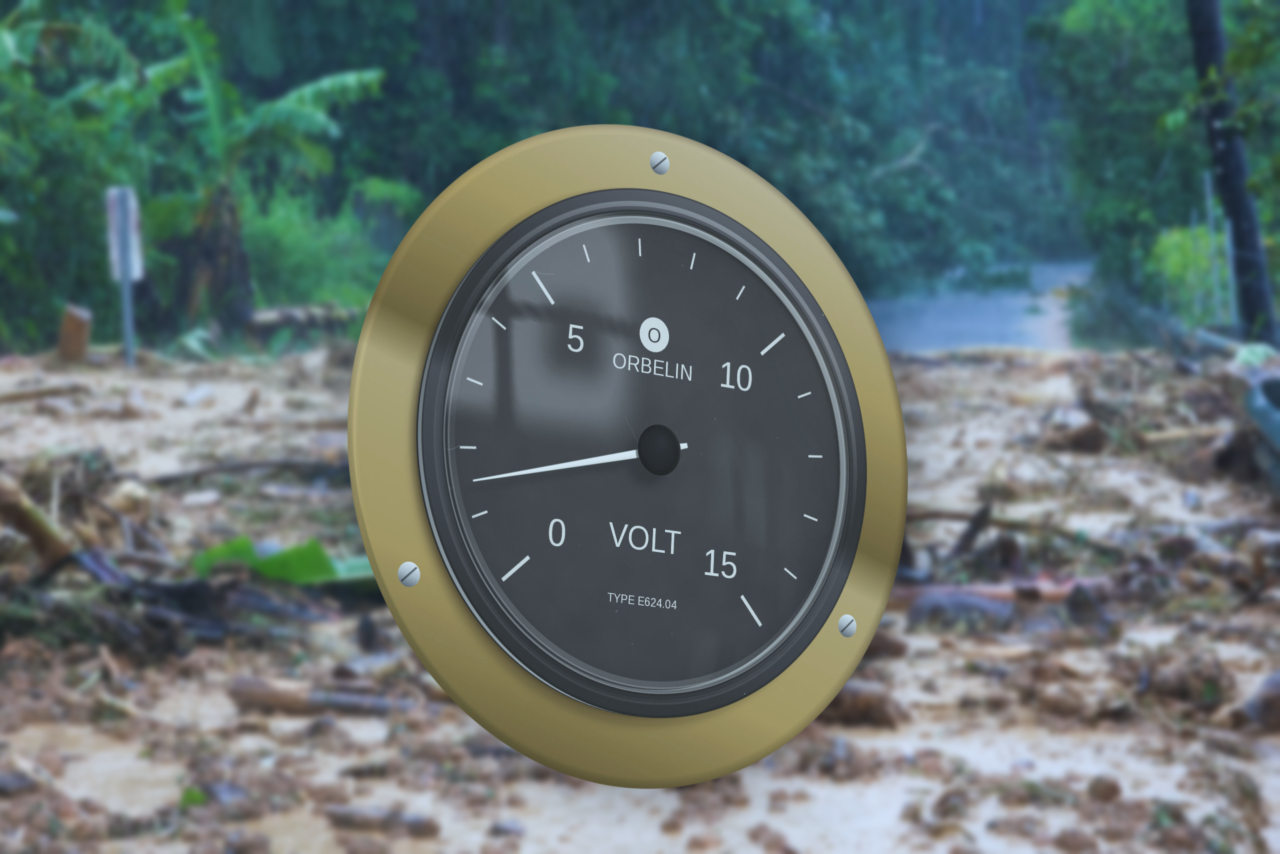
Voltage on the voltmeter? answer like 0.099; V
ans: 1.5; V
